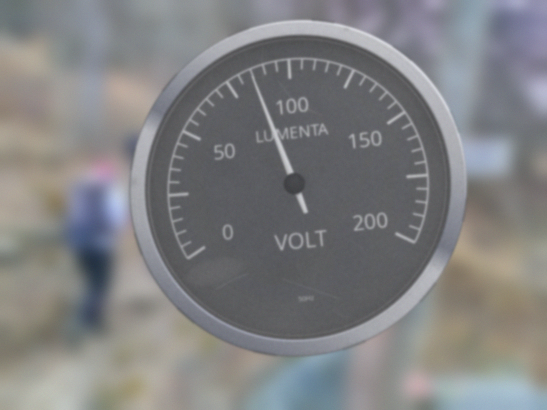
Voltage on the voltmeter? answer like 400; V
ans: 85; V
